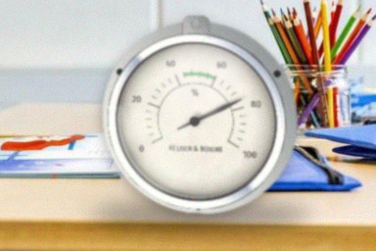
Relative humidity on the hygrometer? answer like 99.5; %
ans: 76; %
